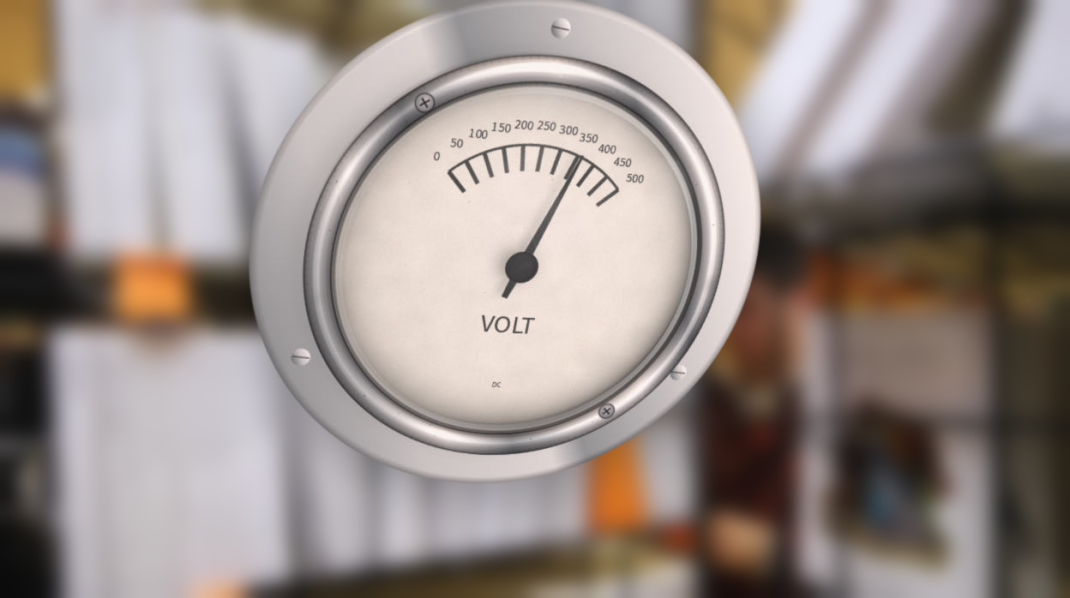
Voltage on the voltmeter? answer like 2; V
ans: 350; V
